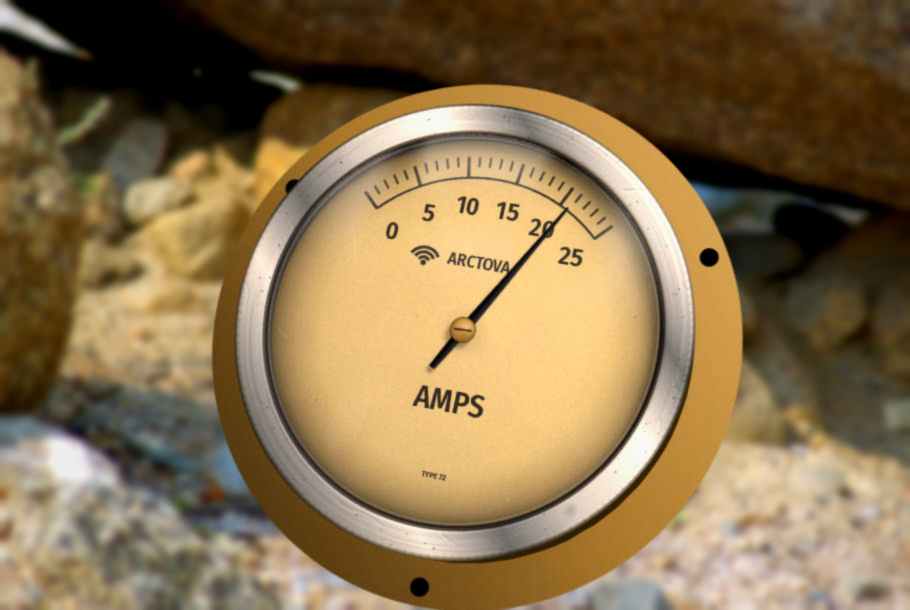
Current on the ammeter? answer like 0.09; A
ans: 21; A
